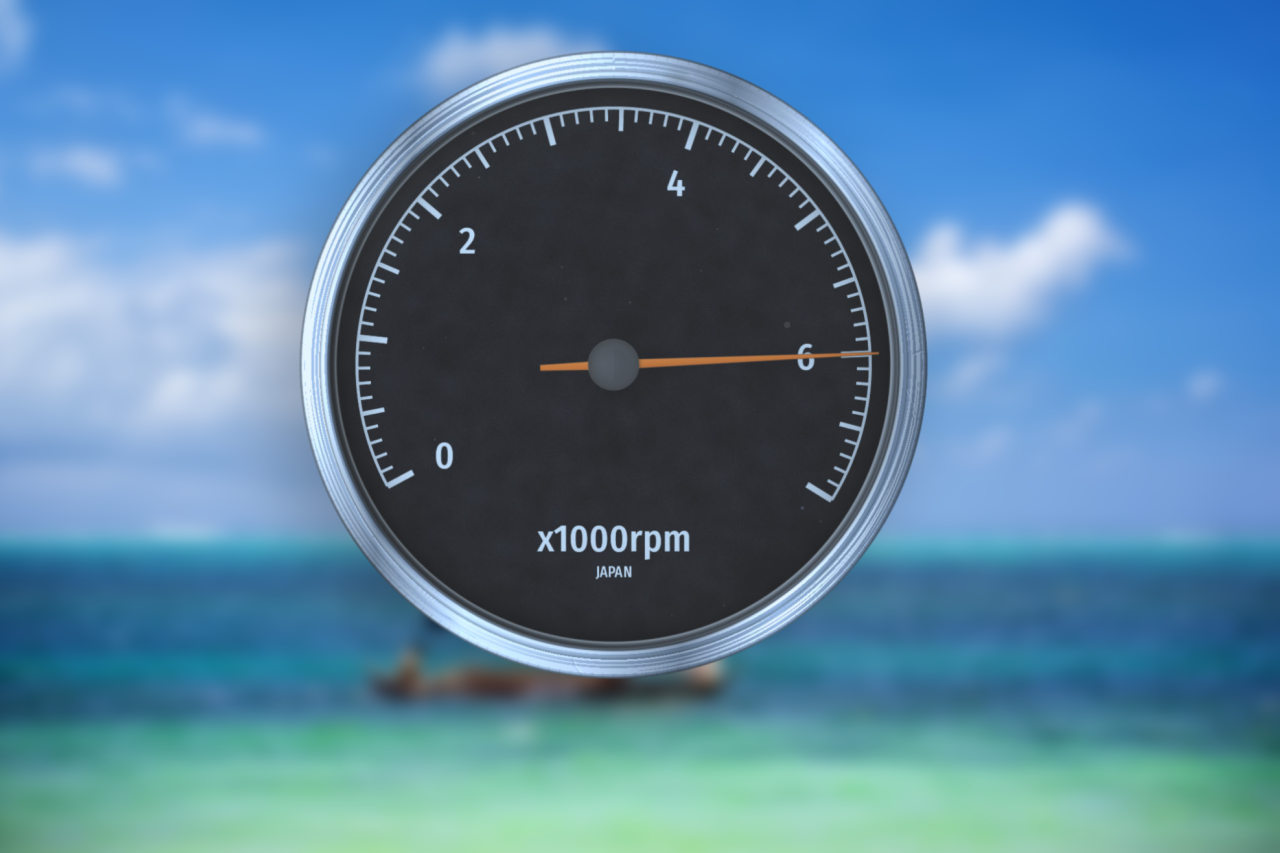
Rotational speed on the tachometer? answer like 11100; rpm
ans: 6000; rpm
